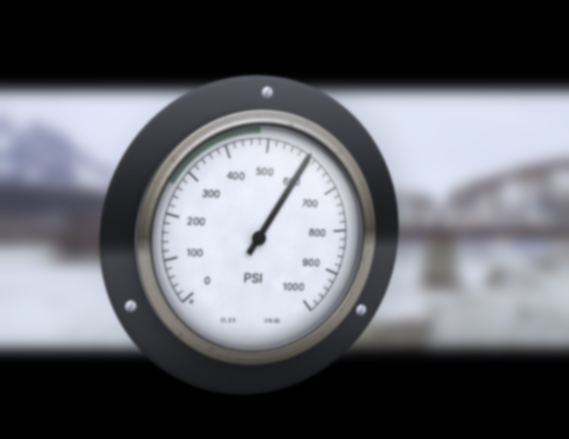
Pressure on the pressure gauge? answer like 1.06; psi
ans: 600; psi
